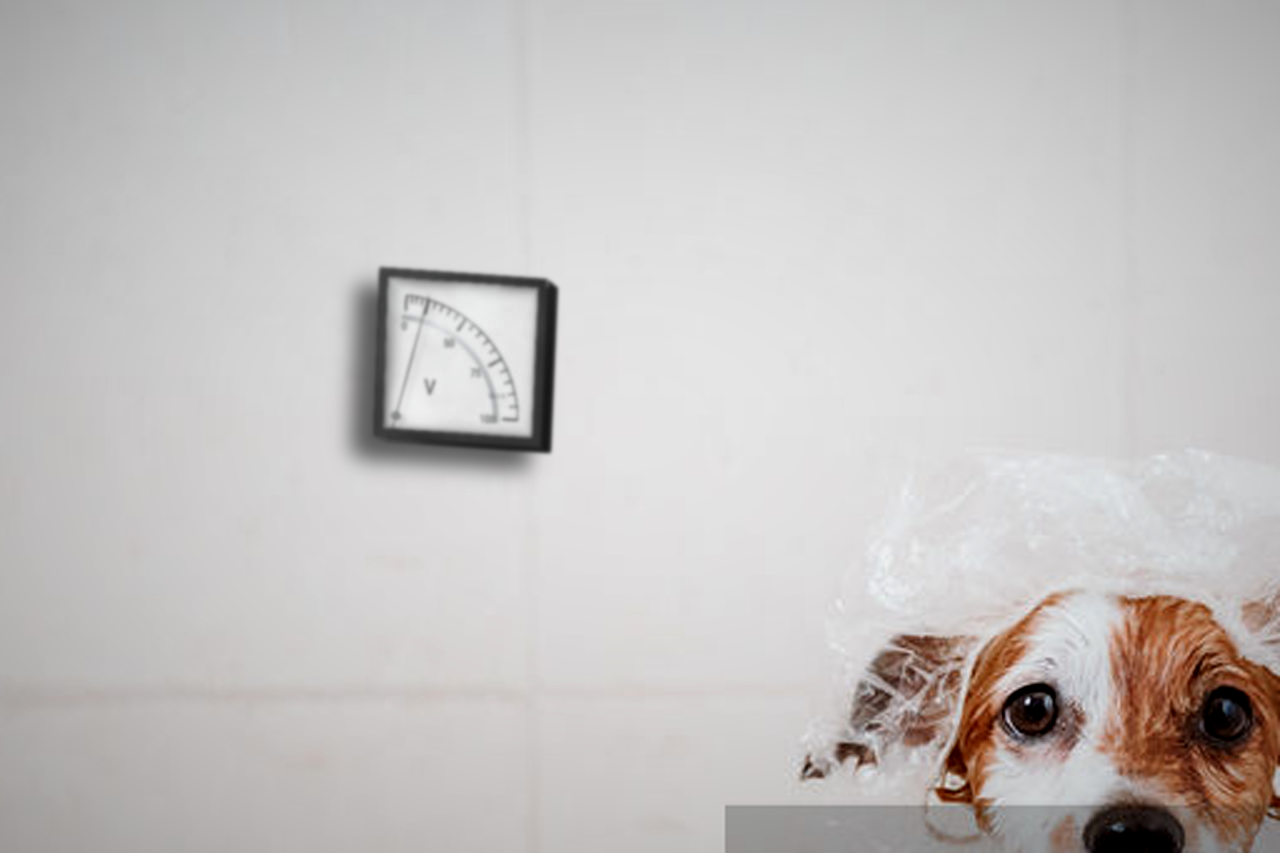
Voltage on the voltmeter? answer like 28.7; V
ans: 25; V
